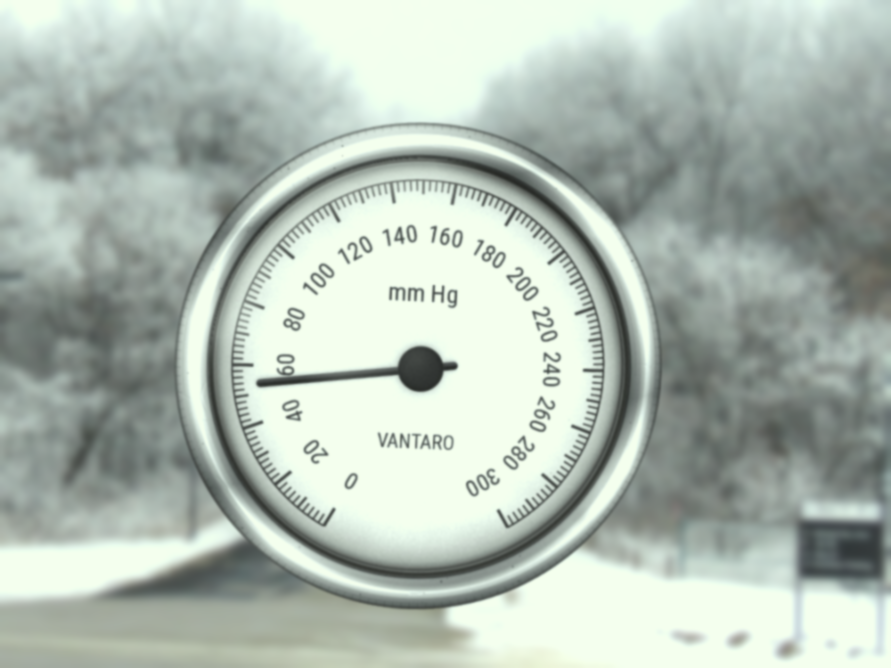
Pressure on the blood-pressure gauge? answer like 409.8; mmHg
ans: 54; mmHg
